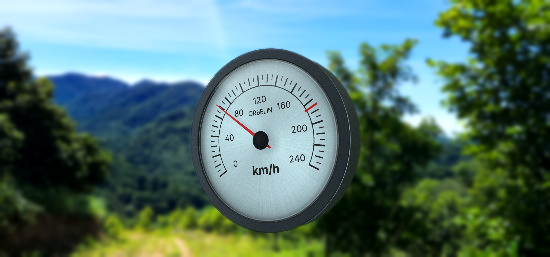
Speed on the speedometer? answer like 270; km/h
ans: 70; km/h
